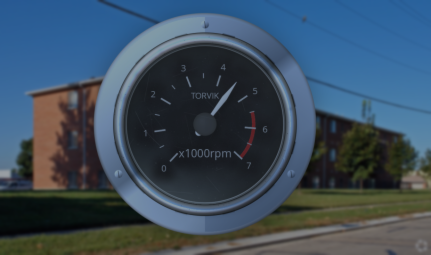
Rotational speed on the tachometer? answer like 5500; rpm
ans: 4500; rpm
